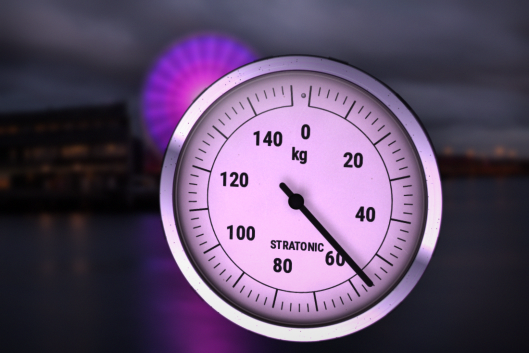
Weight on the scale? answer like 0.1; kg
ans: 56; kg
